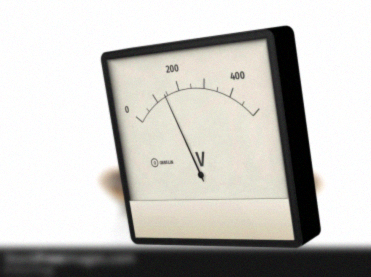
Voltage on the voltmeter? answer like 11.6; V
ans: 150; V
